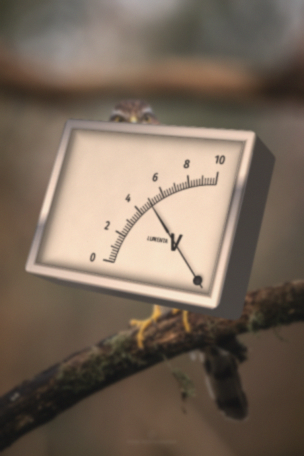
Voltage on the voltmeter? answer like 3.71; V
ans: 5; V
